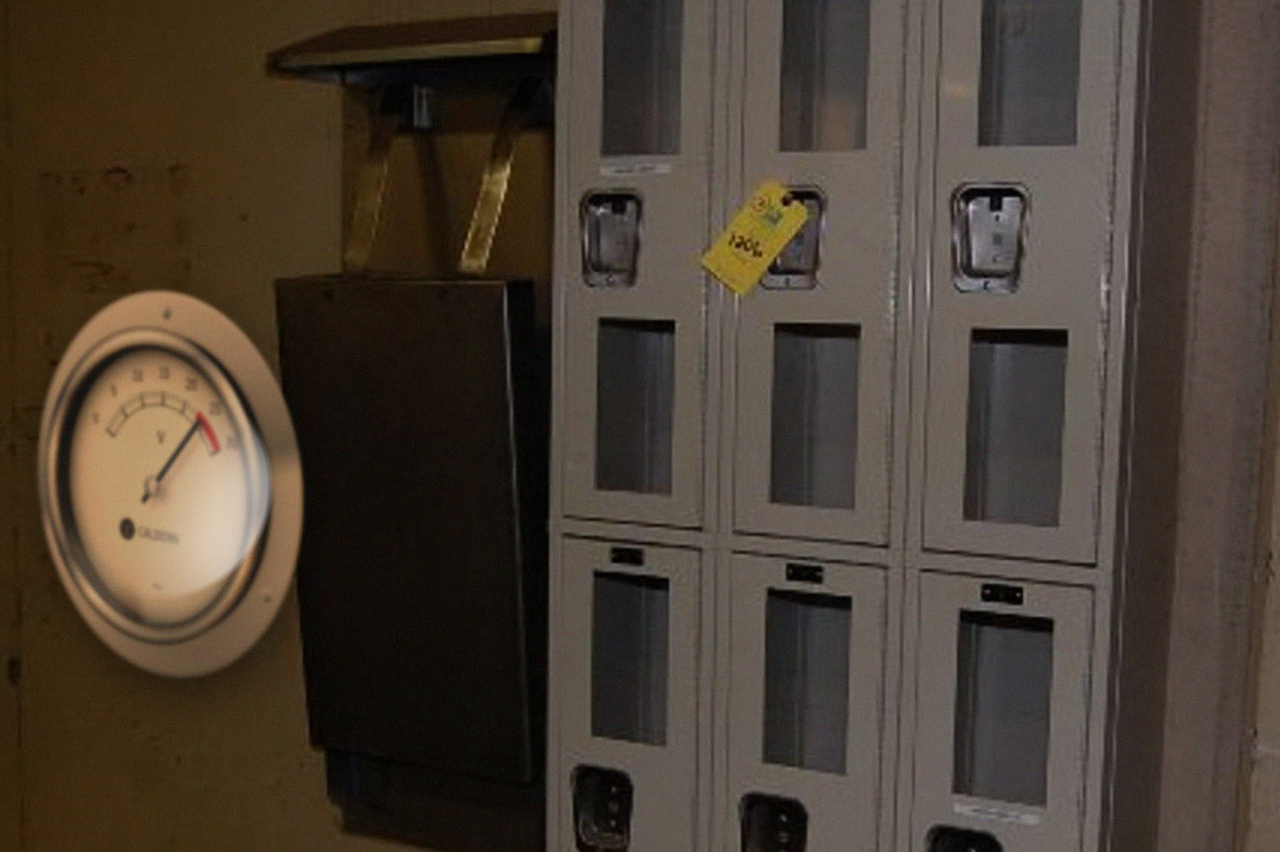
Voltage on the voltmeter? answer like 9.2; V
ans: 25; V
